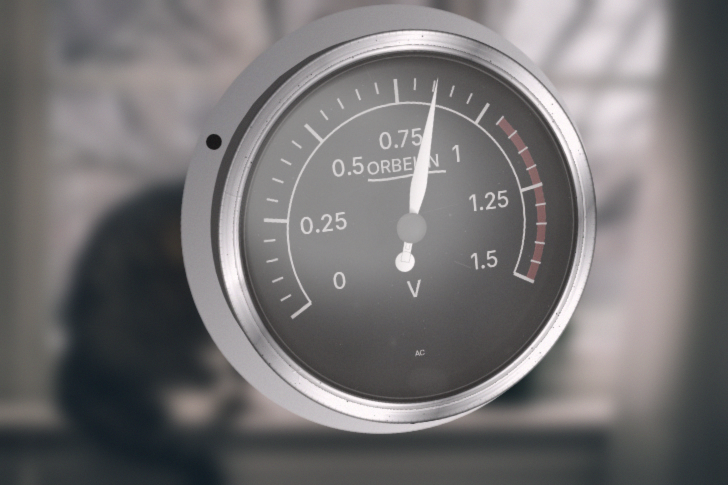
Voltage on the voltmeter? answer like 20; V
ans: 0.85; V
